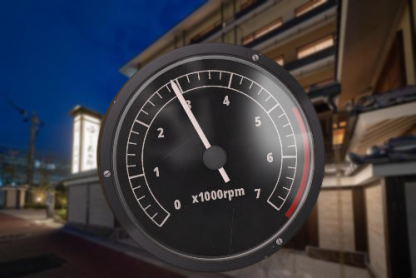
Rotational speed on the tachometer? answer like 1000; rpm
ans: 2900; rpm
